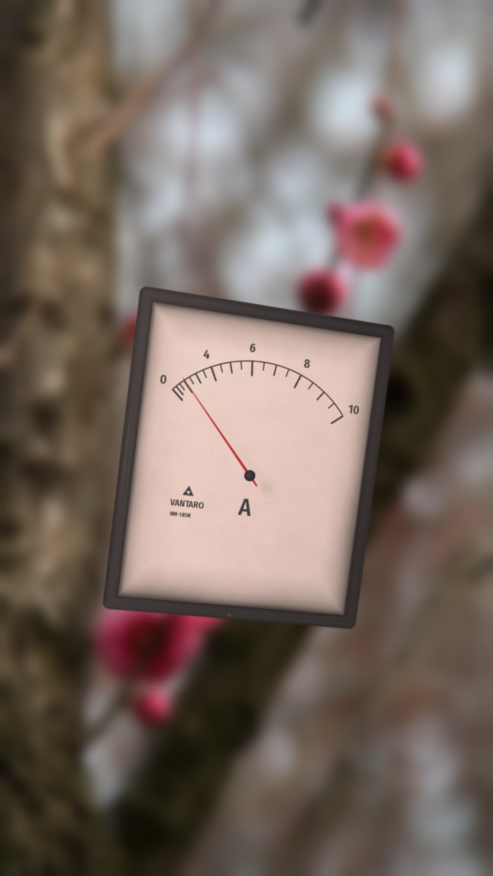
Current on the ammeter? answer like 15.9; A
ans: 2; A
